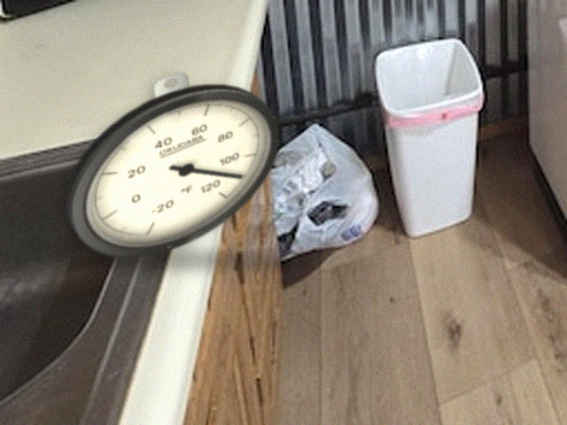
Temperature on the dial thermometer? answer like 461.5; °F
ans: 110; °F
